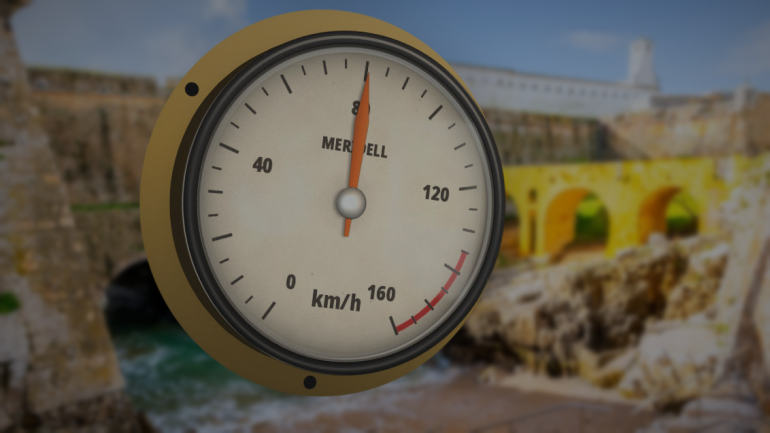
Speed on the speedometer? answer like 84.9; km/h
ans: 80; km/h
